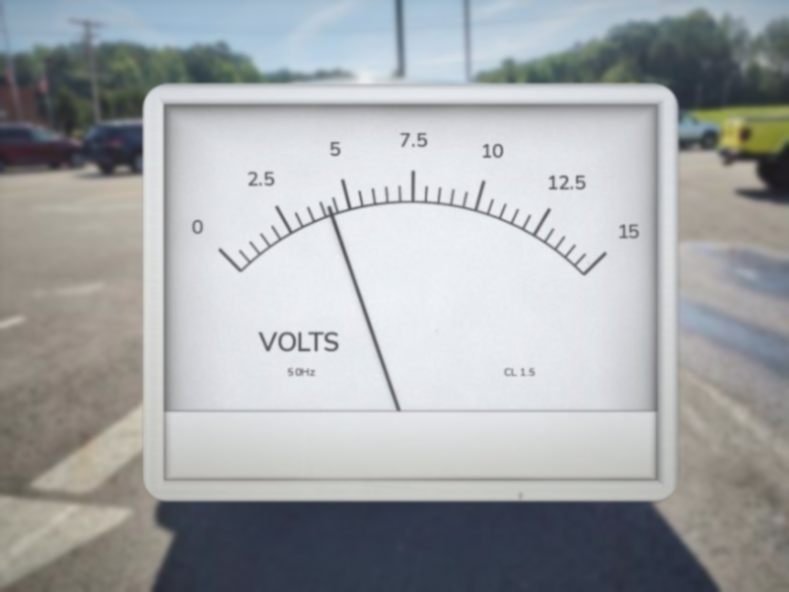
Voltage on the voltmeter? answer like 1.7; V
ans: 4.25; V
